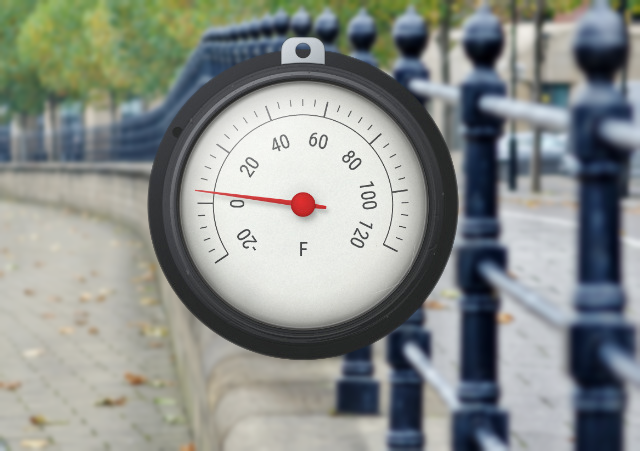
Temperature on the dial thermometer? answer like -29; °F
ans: 4; °F
